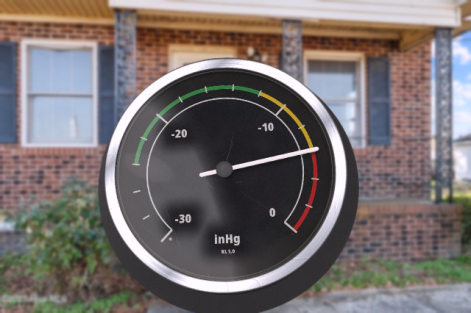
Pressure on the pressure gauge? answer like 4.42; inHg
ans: -6; inHg
